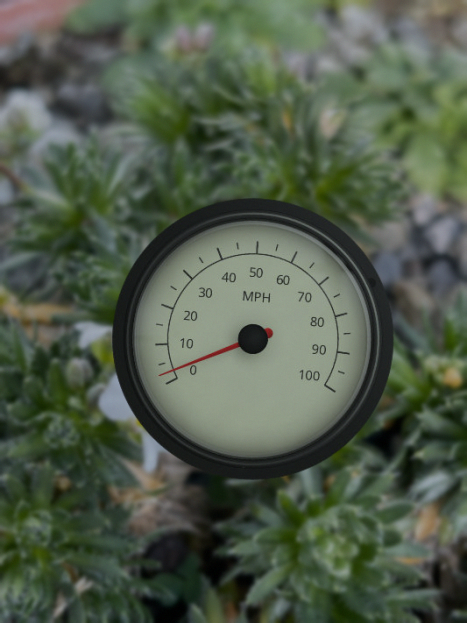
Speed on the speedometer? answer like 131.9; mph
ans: 2.5; mph
